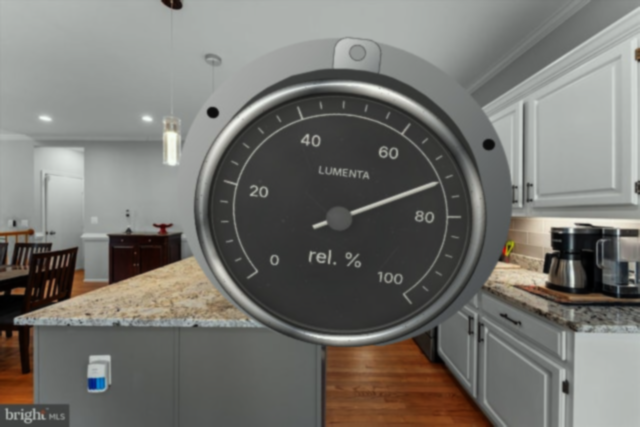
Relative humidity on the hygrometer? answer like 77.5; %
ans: 72; %
